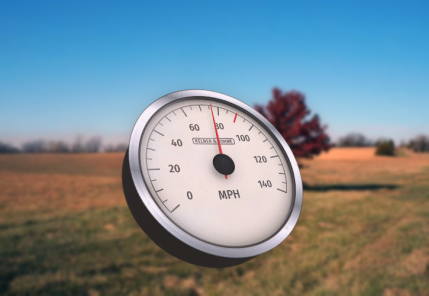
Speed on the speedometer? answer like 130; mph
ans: 75; mph
